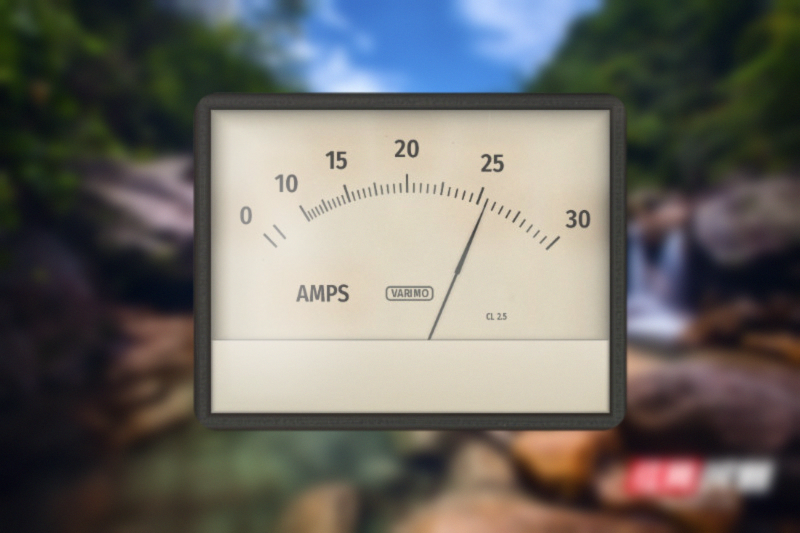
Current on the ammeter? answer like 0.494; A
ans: 25.5; A
